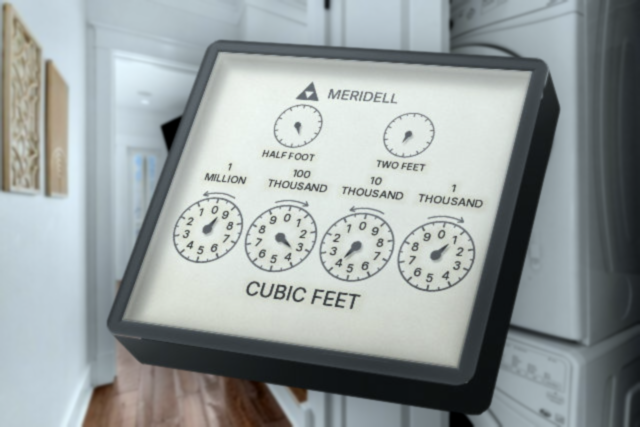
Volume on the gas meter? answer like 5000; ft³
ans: 934100; ft³
